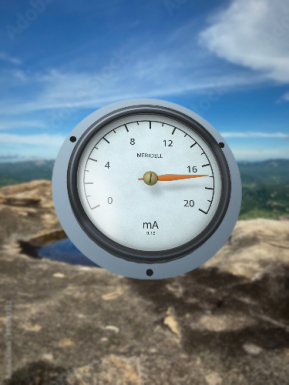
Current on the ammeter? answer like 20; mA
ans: 17; mA
